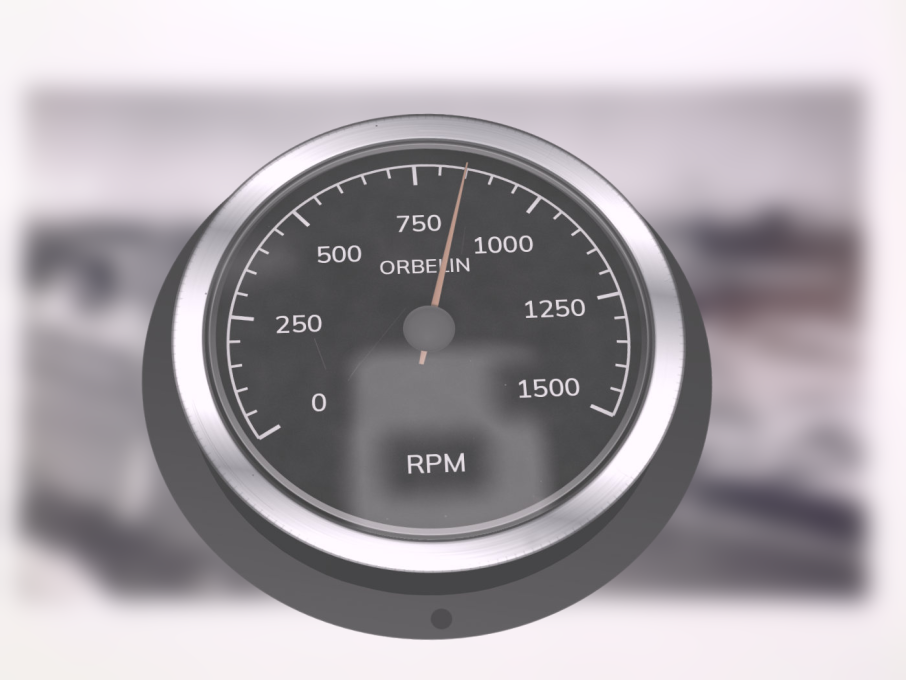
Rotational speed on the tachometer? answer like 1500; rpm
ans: 850; rpm
